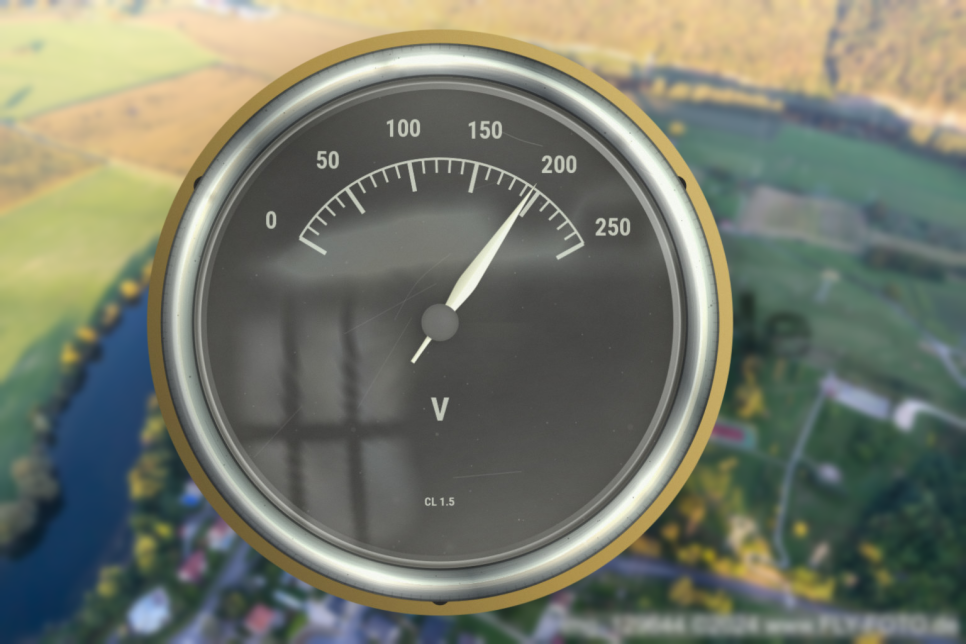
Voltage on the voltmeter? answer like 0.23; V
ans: 195; V
